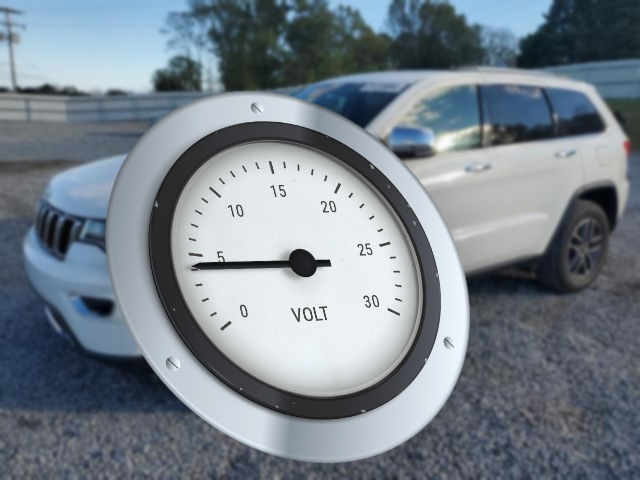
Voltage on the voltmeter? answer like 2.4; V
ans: 4; V
